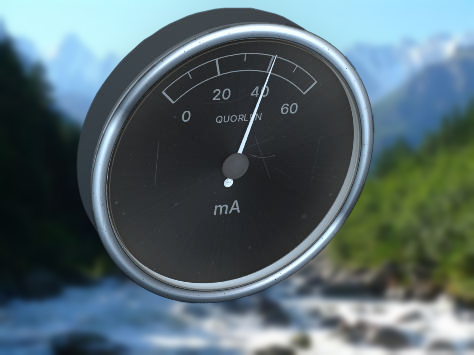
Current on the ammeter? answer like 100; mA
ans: 40; mA
